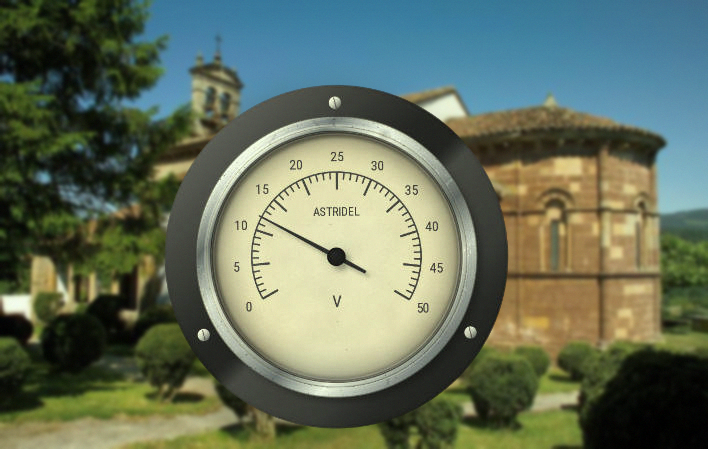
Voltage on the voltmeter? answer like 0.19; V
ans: 12; V
